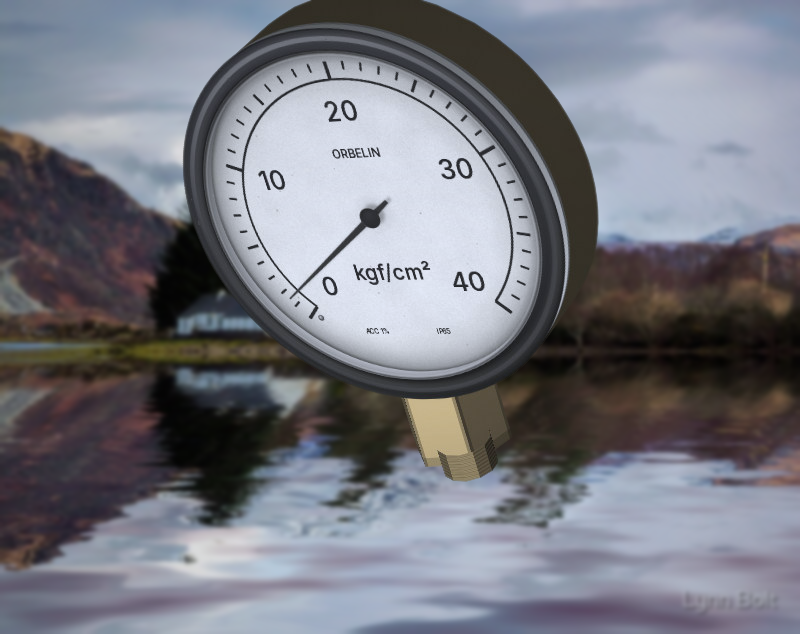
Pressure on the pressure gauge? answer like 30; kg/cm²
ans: 1.5; kg/cm²
